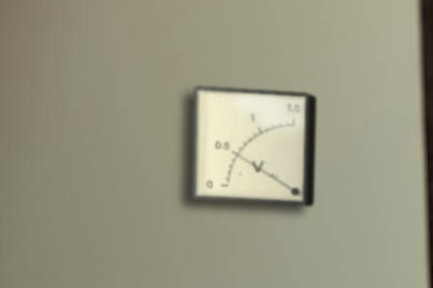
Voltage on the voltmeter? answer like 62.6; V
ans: 0.5; V
